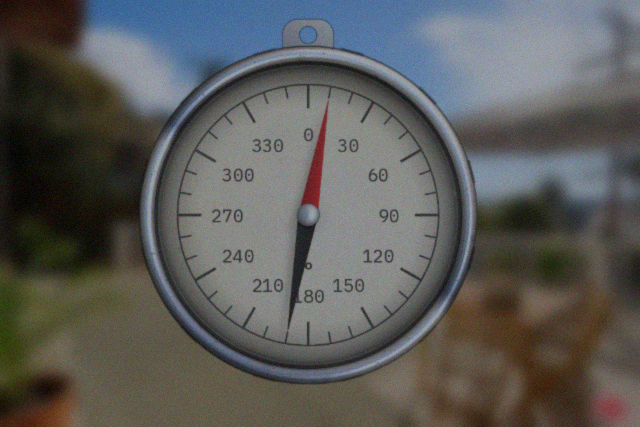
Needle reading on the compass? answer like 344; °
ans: 10; °
